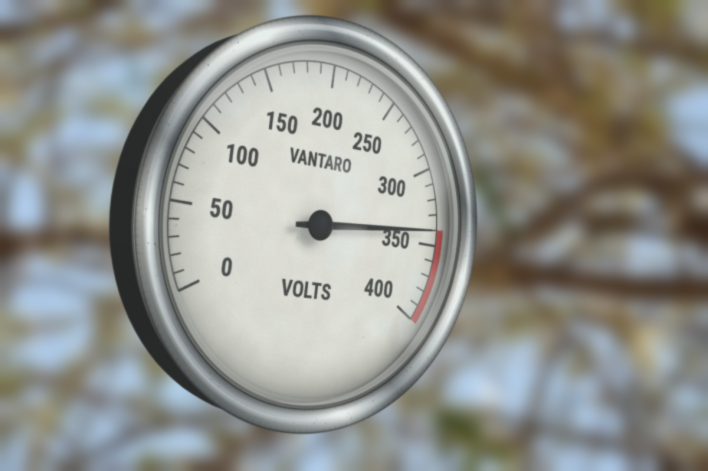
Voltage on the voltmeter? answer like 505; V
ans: 340; V
